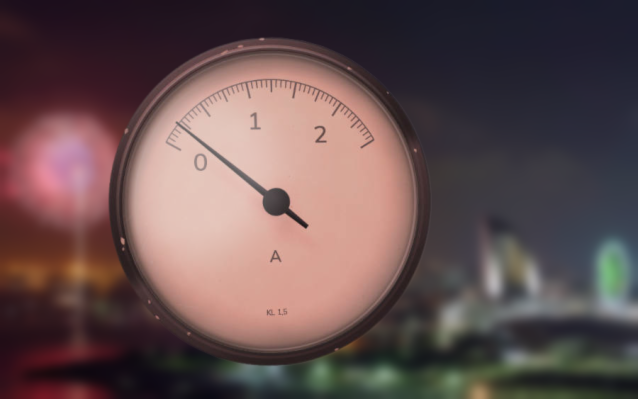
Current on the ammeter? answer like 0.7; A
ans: 0.2; A
